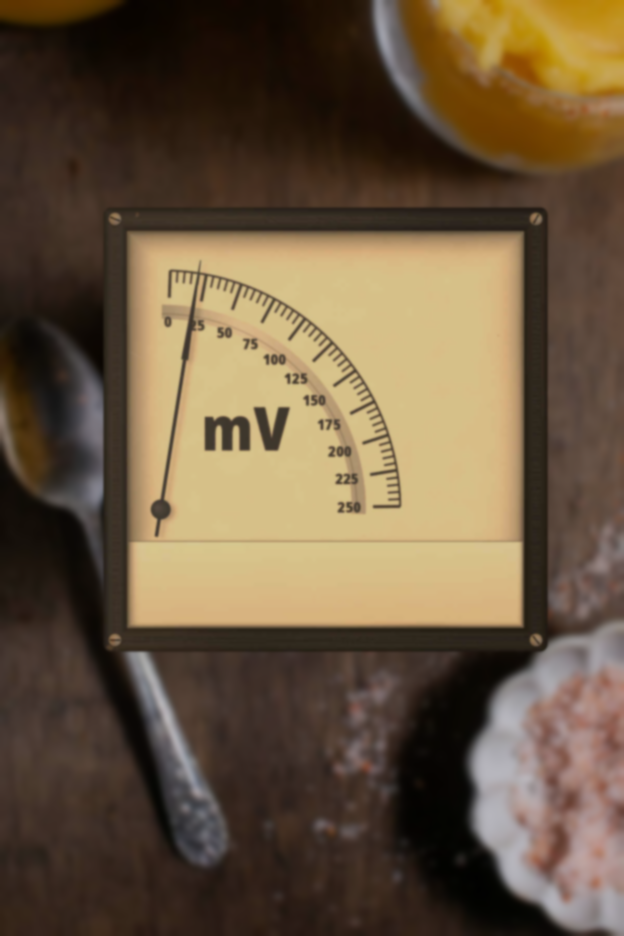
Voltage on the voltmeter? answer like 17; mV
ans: 20; mV
